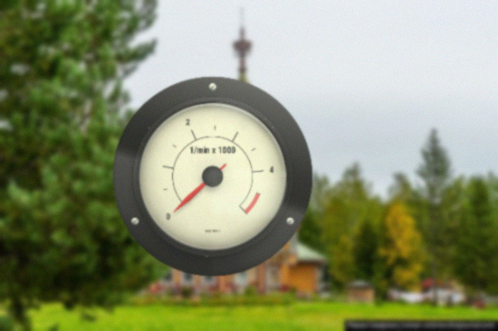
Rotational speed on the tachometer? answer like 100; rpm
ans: 0; rpm
